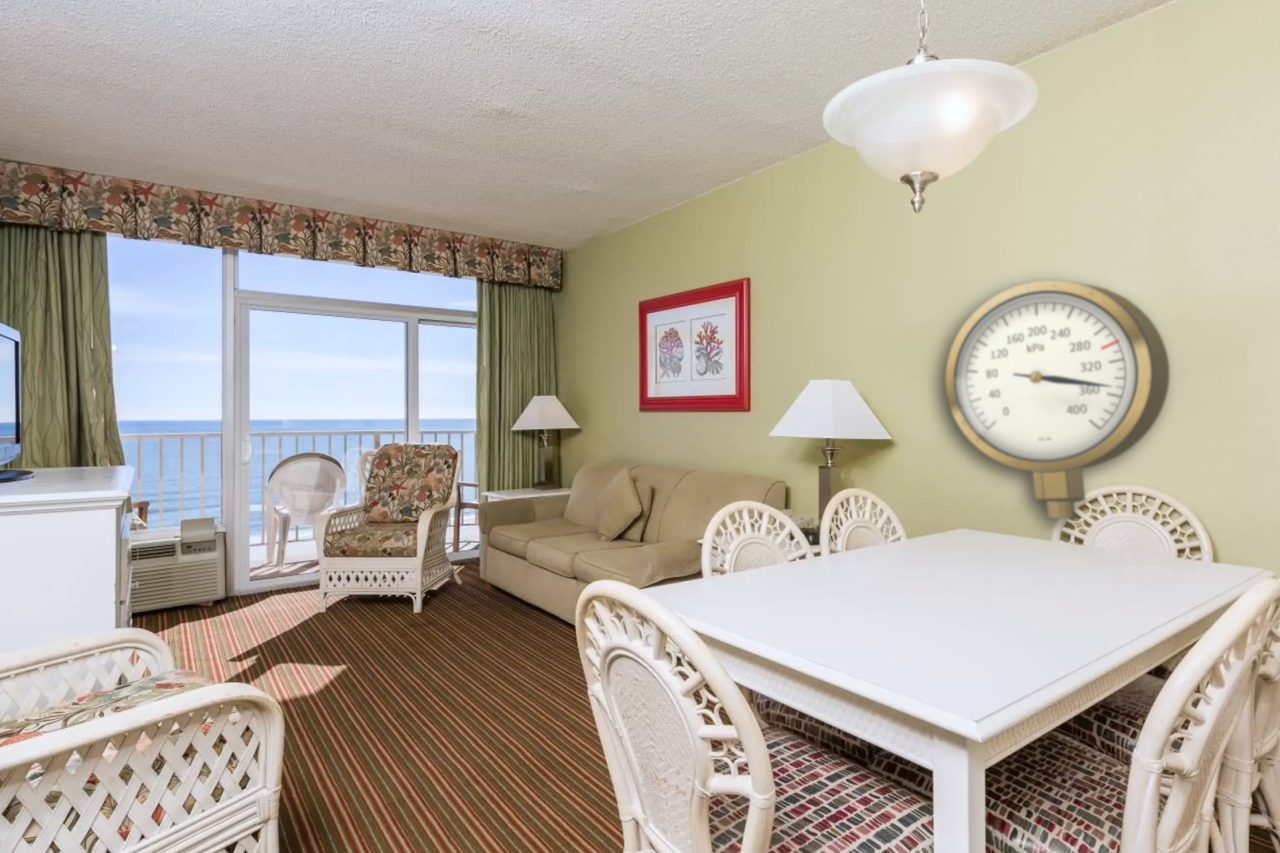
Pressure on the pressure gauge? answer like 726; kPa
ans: 350; kPa
